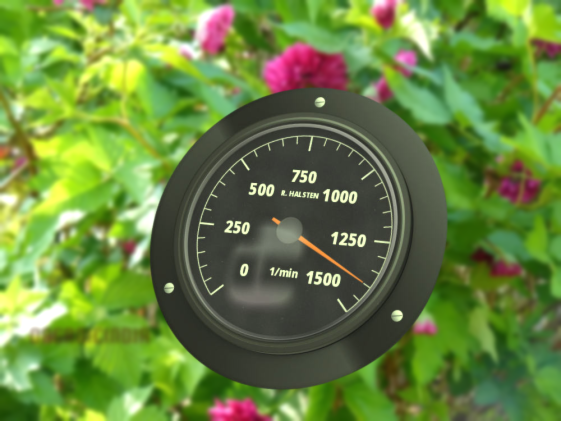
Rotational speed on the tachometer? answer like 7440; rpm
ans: 1400; rpm
